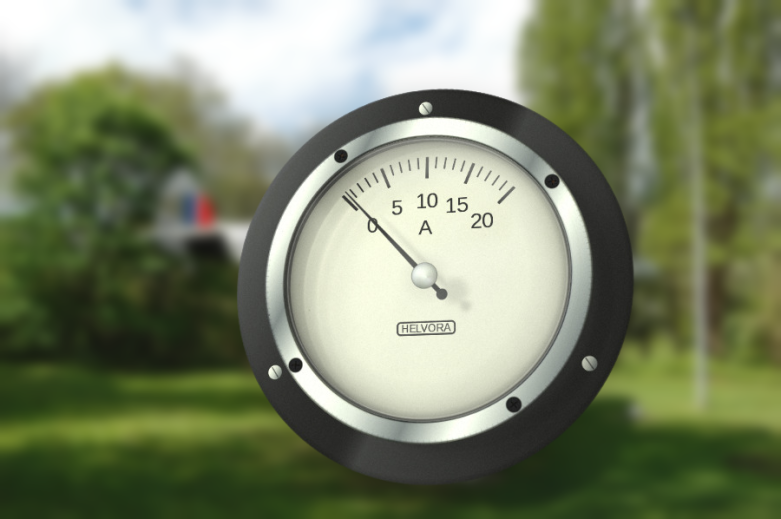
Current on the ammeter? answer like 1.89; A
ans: 0.5; A
